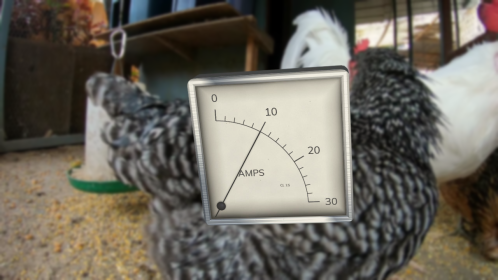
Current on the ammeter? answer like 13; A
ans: 10; A
